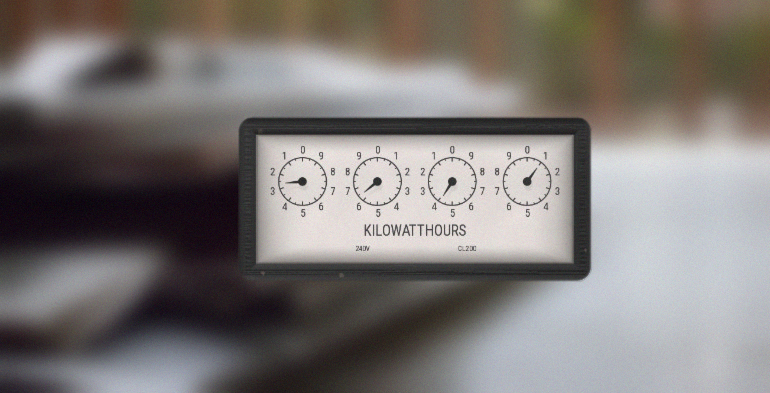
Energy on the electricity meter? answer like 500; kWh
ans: 2641; kWh
